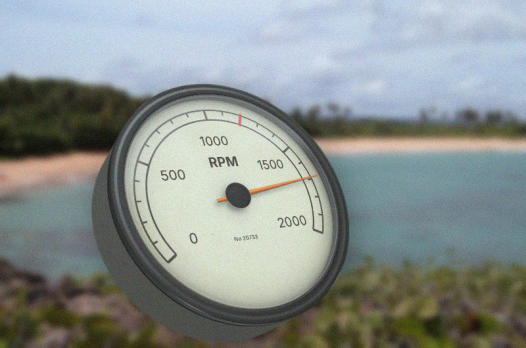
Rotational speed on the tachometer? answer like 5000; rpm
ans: 1700; rpm
